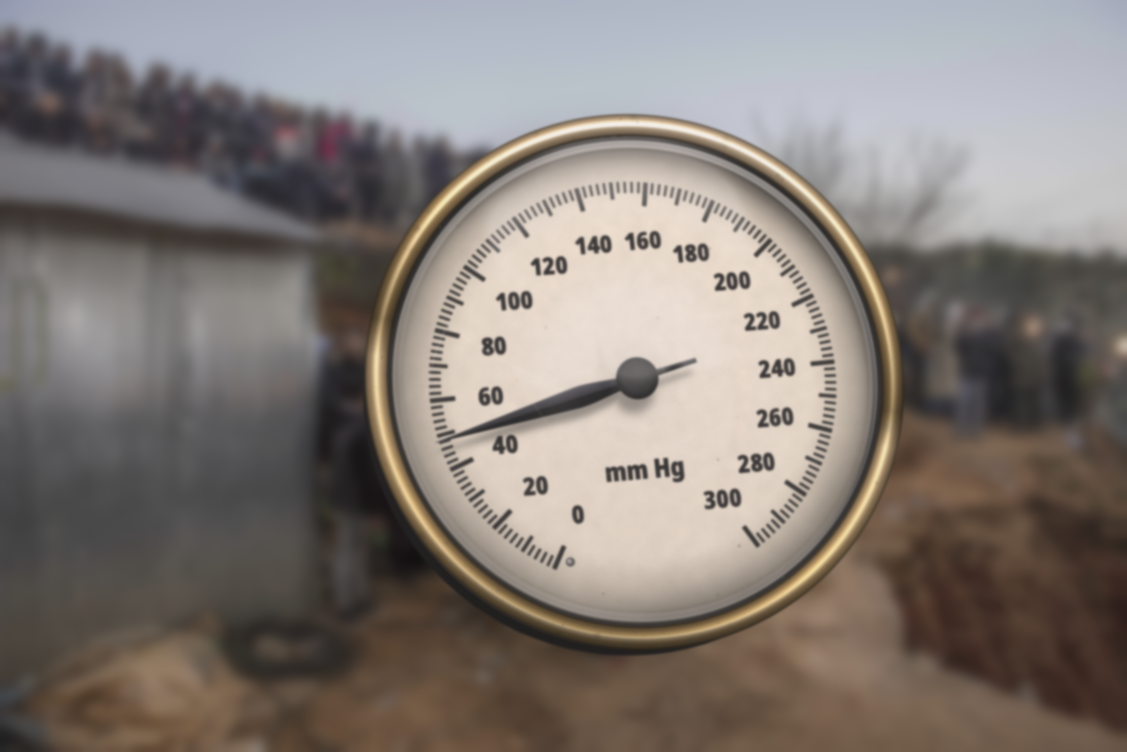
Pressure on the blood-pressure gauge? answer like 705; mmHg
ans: 48; mmHg
